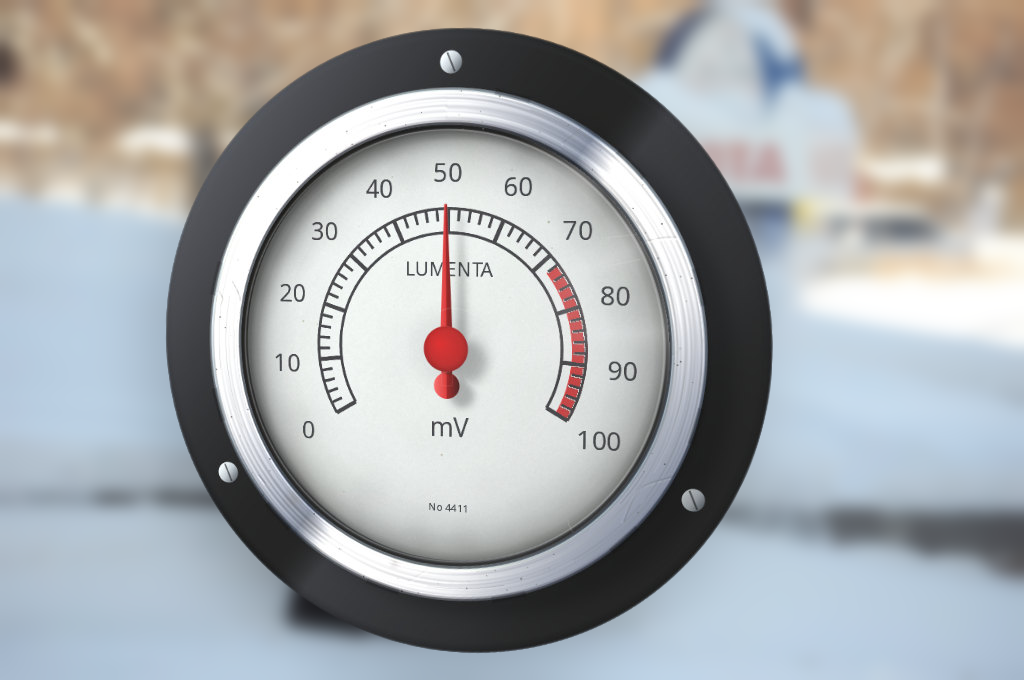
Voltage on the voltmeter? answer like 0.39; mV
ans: 50; mV
